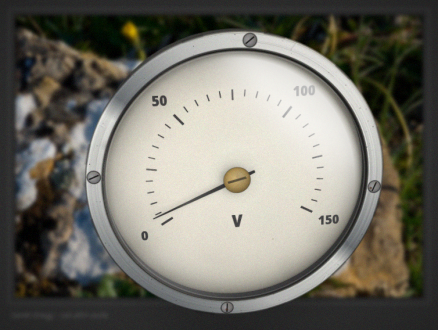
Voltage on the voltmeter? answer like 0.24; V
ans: 5; V
